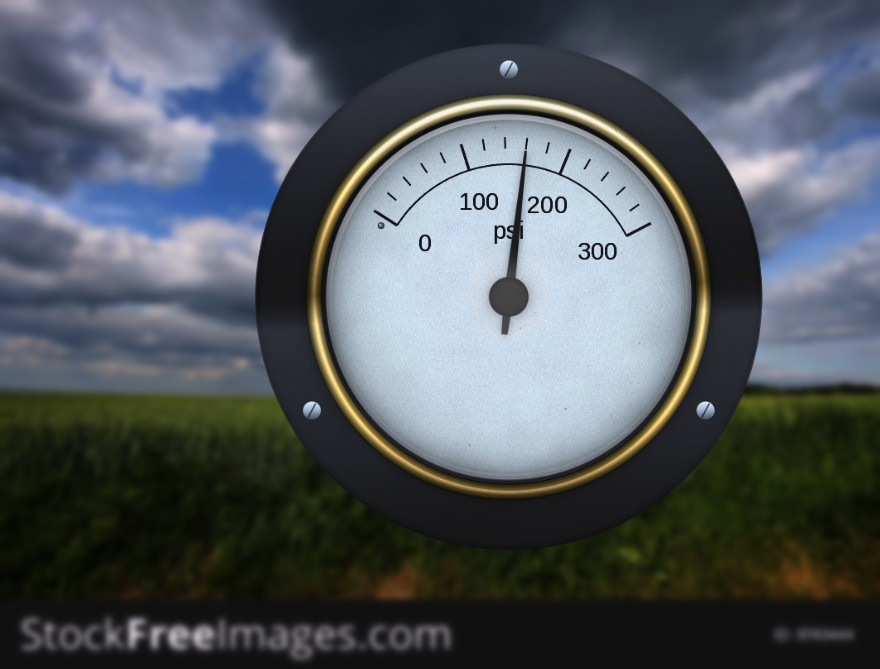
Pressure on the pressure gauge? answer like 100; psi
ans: 160; psi
